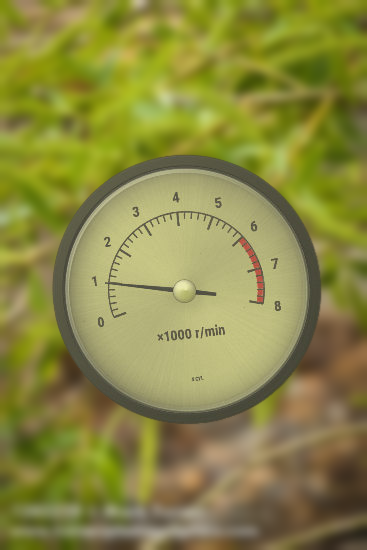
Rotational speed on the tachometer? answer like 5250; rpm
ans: 1000; rpm
